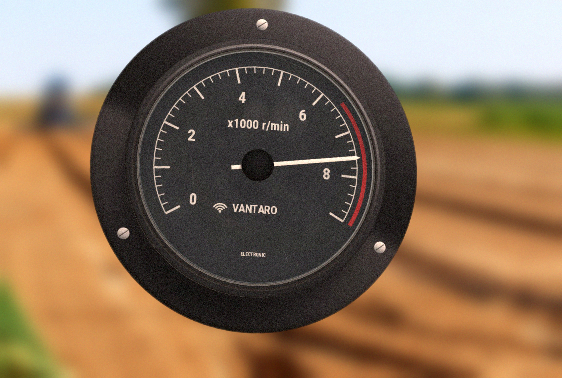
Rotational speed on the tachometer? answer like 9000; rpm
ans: 7600; rpm
